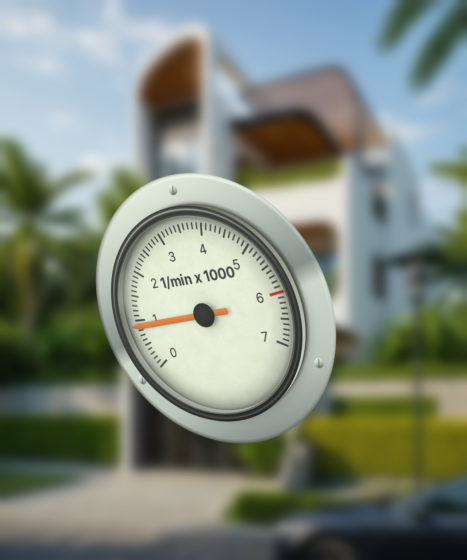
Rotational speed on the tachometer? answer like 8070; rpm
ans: 900; rpm
